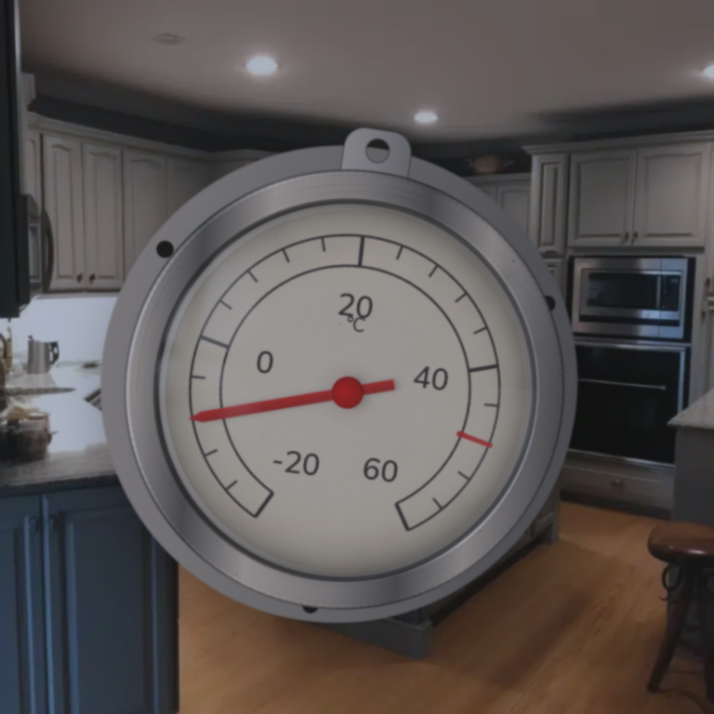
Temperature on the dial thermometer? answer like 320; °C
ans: -8; °C
